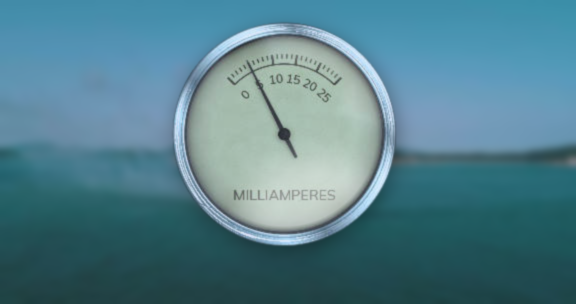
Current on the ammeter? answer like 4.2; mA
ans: 5; mA
